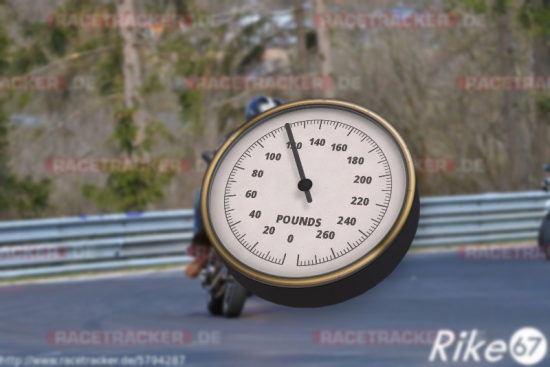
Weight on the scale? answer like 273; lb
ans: 120; lb
